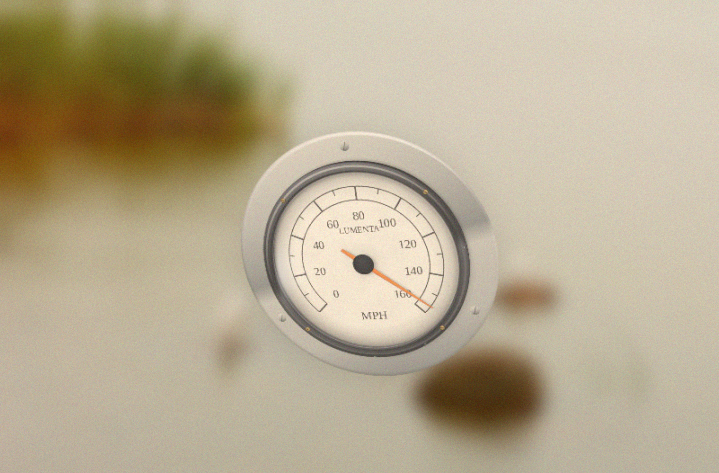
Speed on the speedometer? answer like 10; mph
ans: 155; mph
